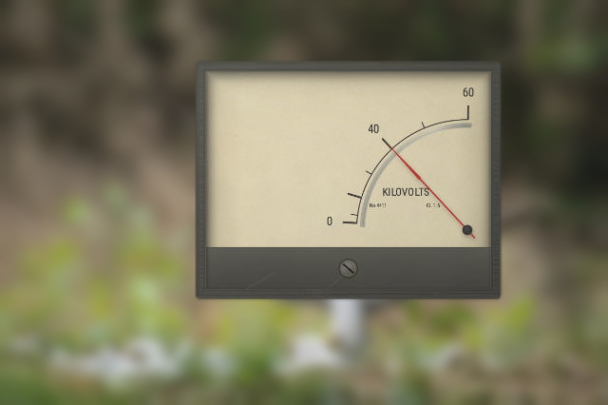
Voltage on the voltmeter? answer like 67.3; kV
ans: 40; kV
